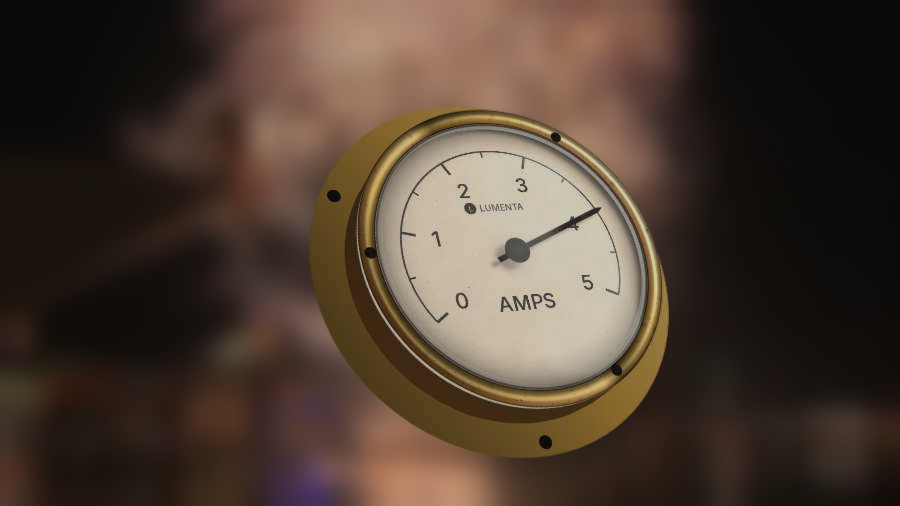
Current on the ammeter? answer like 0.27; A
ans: 4; A
